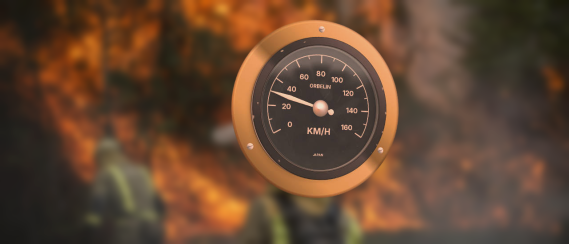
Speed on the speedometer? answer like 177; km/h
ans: 30; km/h
